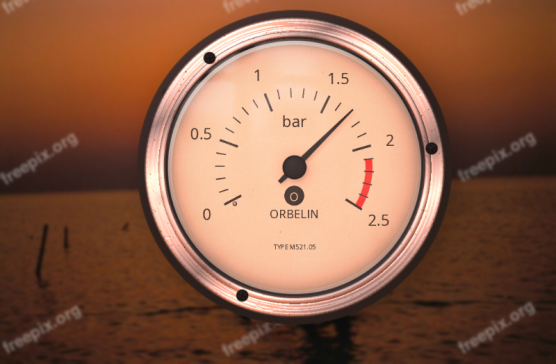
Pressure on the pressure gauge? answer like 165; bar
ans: 1.7; bar
